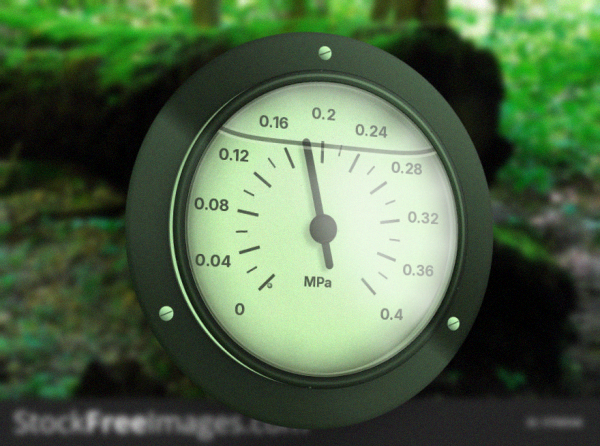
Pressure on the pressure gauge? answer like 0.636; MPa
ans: 0.18; MPa
